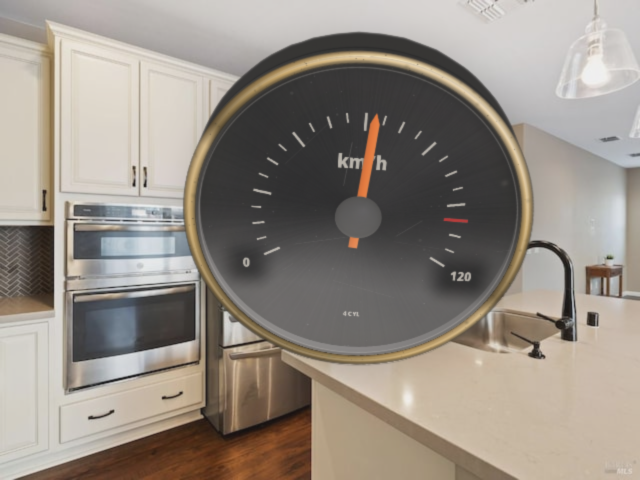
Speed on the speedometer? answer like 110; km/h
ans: 62.5; km/h
